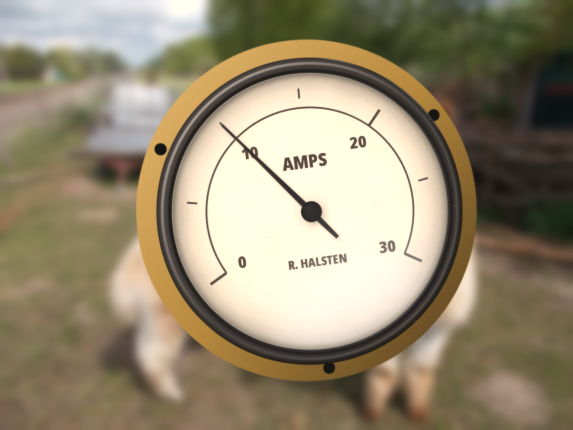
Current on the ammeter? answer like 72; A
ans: 10; A
